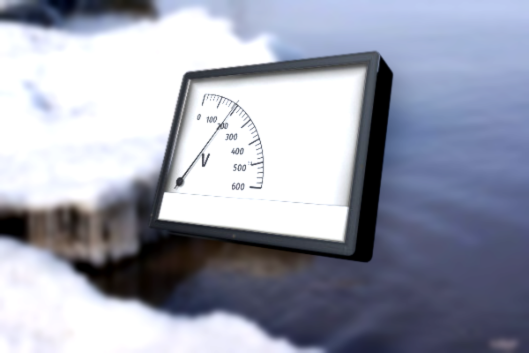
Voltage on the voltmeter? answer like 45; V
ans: 200; V
